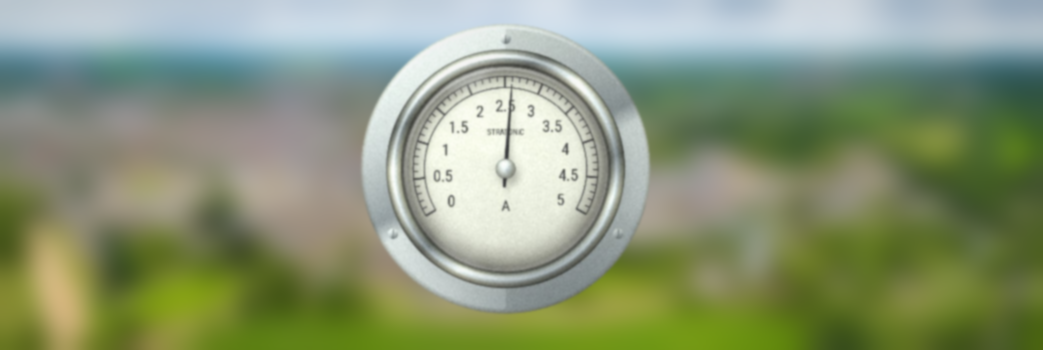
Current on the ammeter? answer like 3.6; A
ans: 2.6; A
